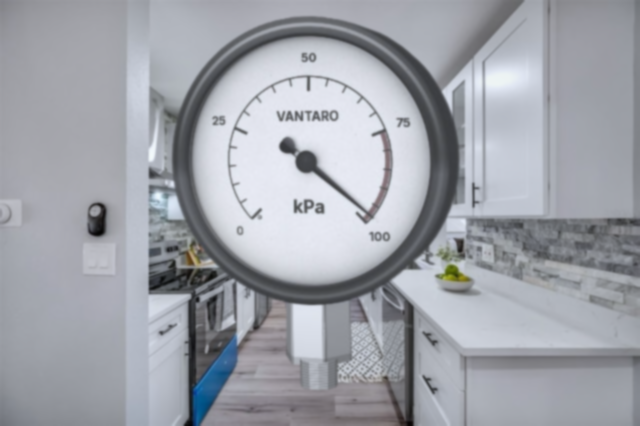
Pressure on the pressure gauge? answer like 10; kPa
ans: 97.5; kPa
